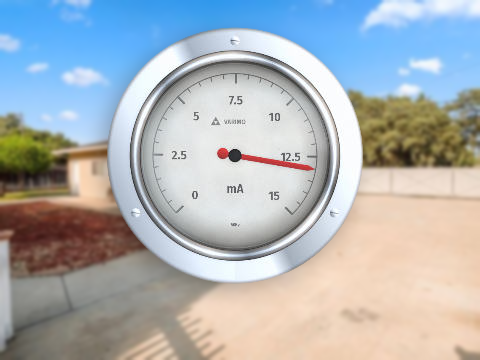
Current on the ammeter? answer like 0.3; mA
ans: 13; mA
